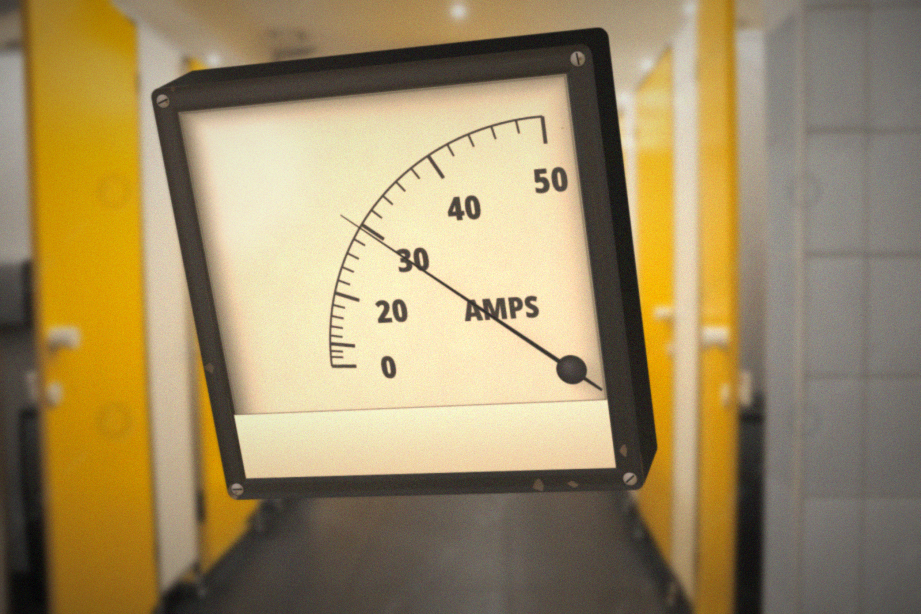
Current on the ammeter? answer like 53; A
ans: 30; A
